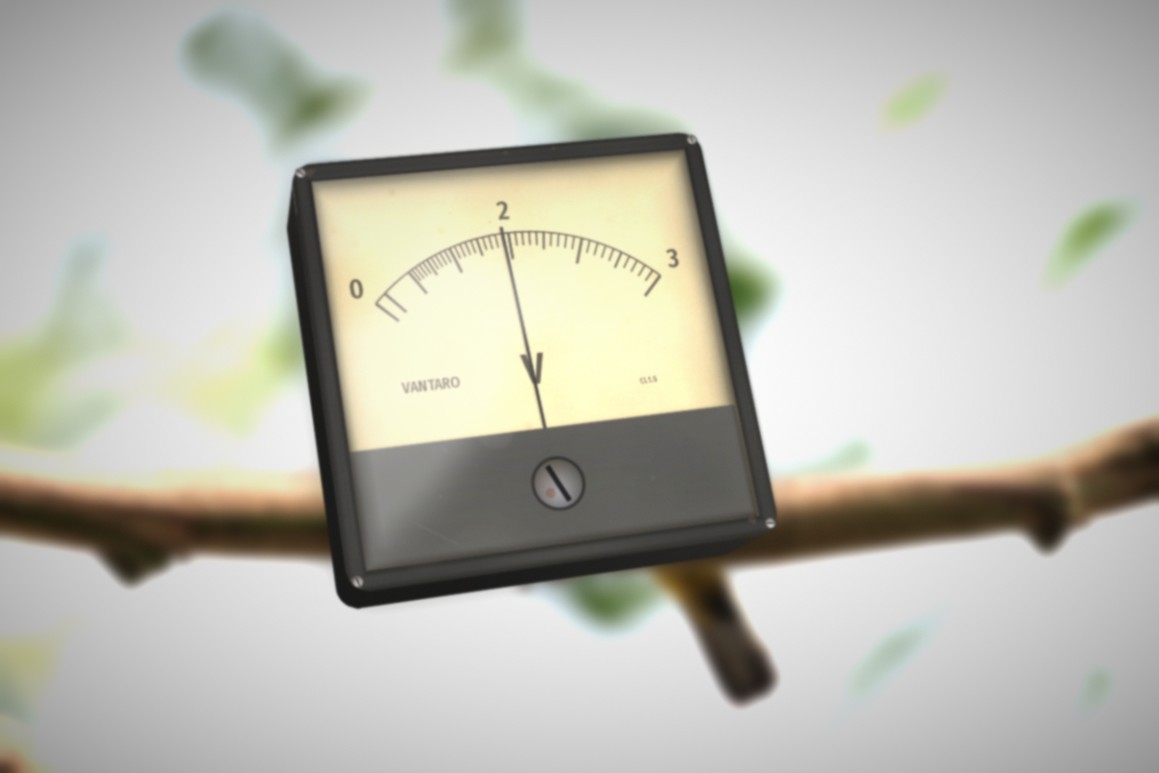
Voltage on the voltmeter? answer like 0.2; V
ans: 1.95; V
